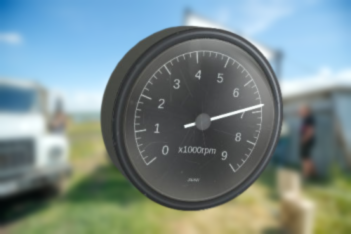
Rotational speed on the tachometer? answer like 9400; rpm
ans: 6800; rpm
